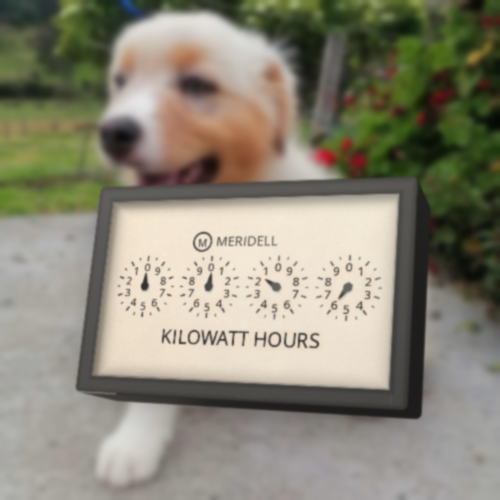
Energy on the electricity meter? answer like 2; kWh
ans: 16; kWh
